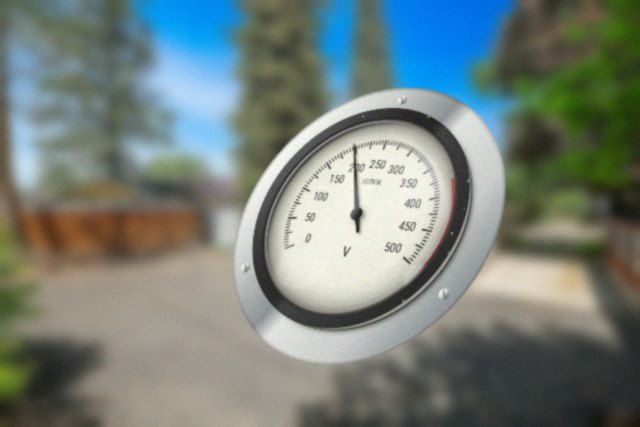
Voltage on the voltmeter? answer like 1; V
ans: 200; V
